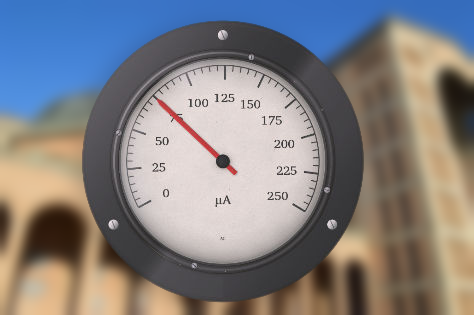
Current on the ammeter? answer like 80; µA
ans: 75; µA
